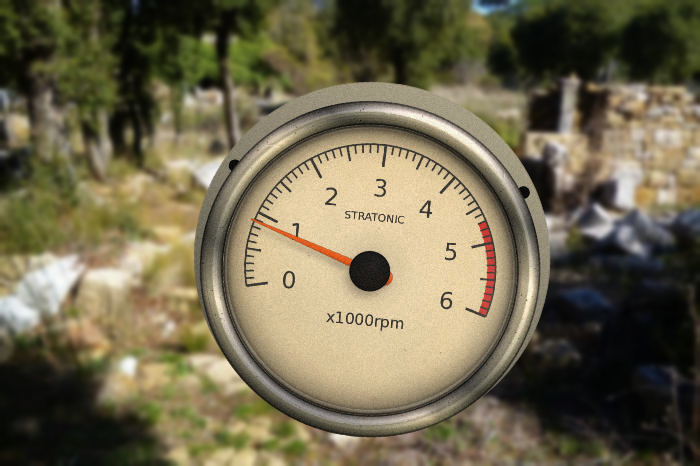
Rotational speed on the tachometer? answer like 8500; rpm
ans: 900; rpm
